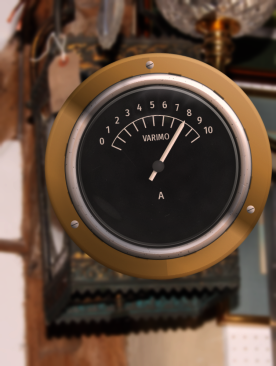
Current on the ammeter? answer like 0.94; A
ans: 8; A
